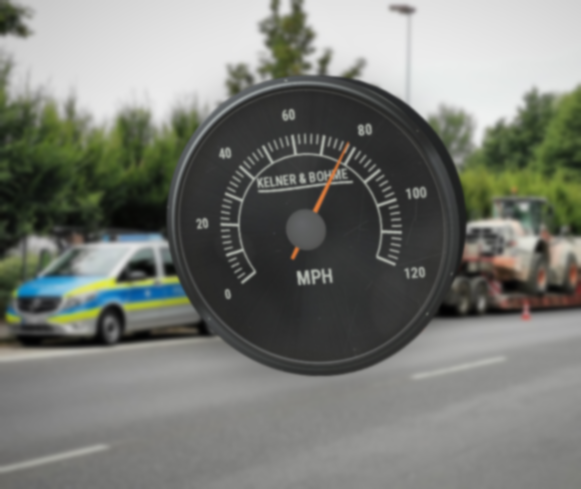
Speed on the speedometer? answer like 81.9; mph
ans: 78; mph
